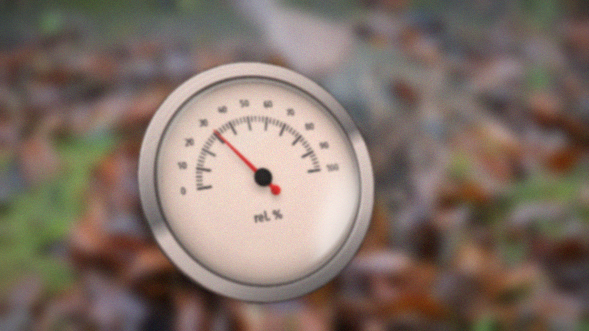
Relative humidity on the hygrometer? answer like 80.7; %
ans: 30; %
